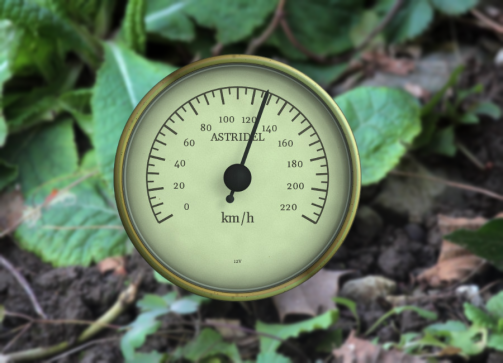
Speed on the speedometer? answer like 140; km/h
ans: 127.5; km/h
